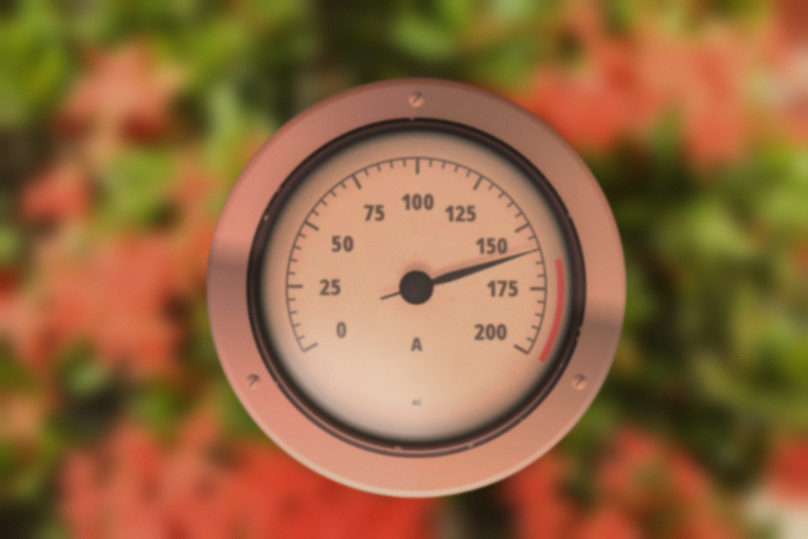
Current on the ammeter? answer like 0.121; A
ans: 160; A
